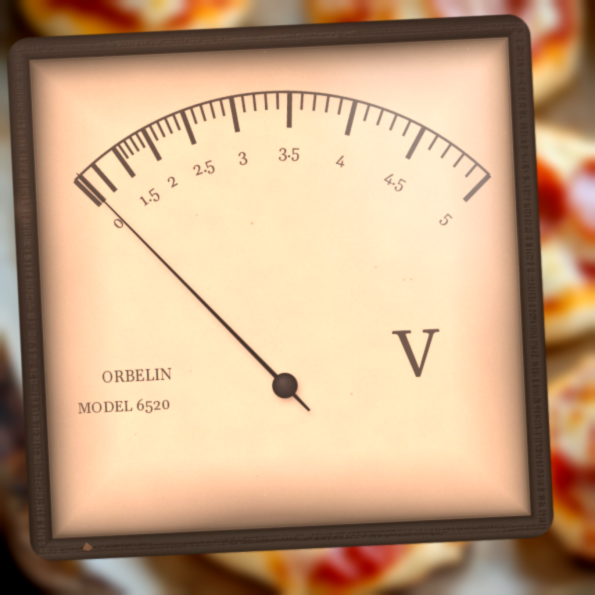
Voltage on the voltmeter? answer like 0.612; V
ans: 0.5; V
